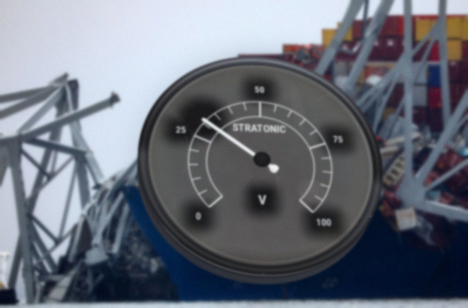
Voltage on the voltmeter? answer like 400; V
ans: 30; V
